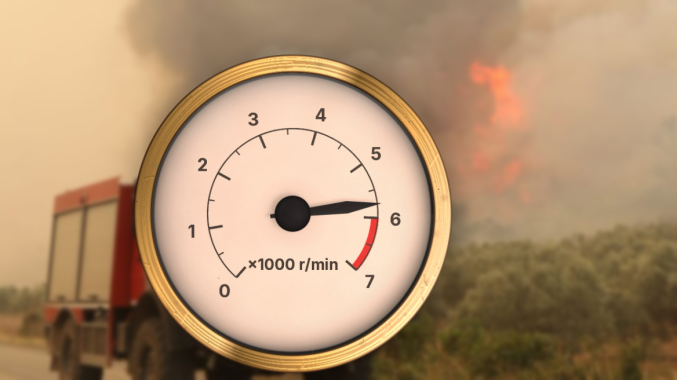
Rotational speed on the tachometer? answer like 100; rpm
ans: 5750; rpm
